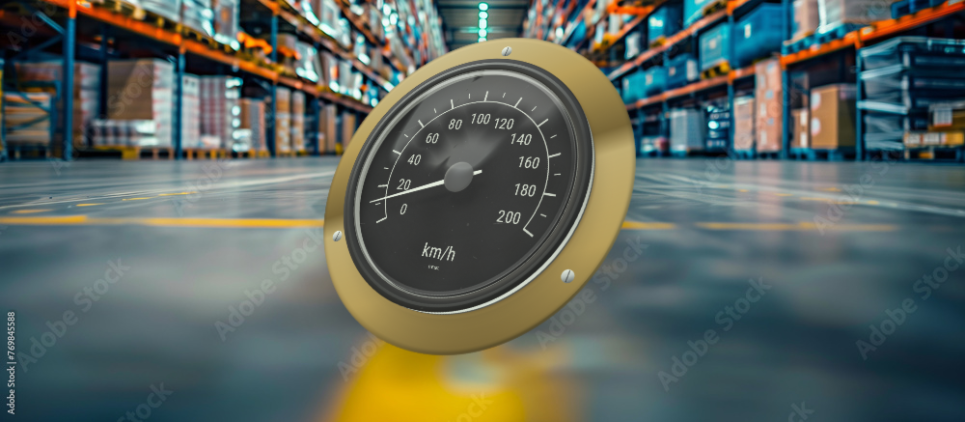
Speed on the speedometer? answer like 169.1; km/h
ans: 10; km/h
